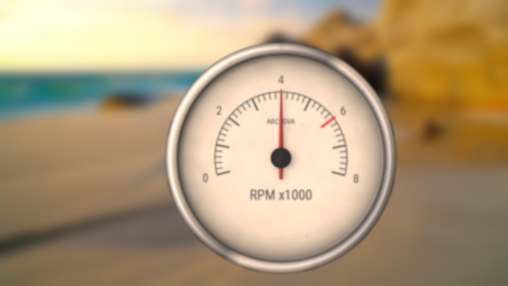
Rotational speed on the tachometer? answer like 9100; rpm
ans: 4000; rpm
